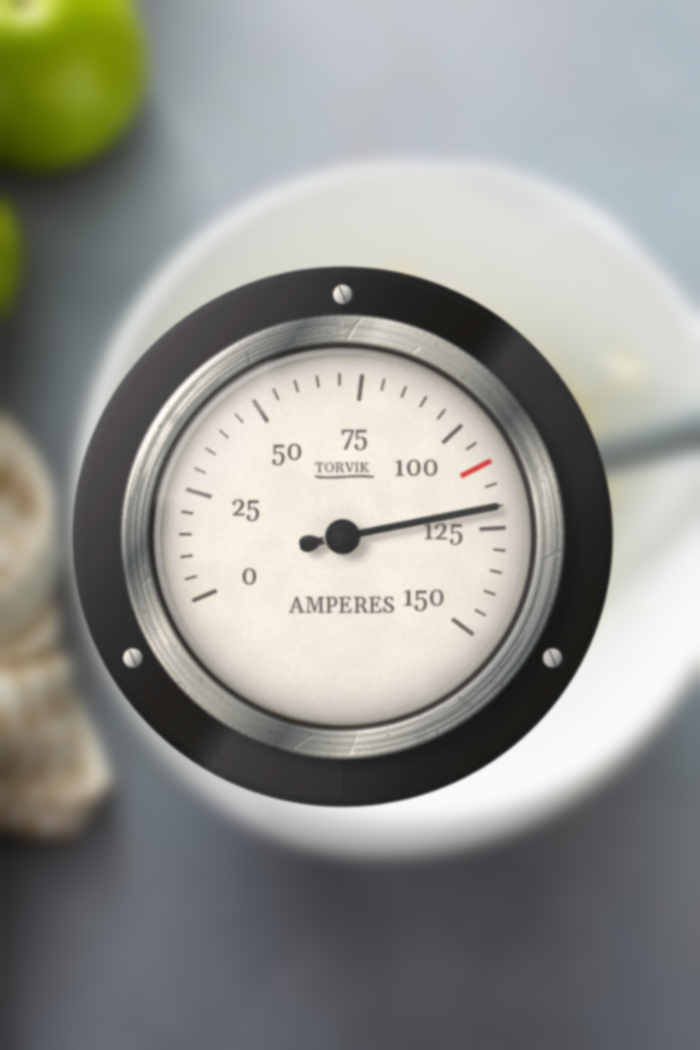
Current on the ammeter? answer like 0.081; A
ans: 120; A
